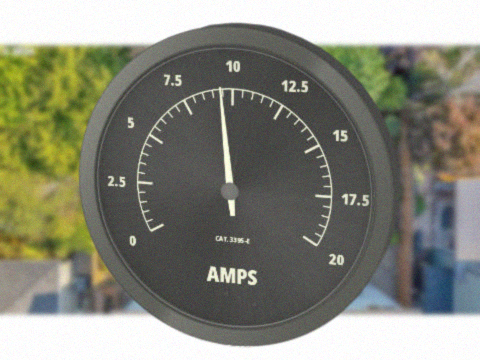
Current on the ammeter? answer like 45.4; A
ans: 9.5; A
